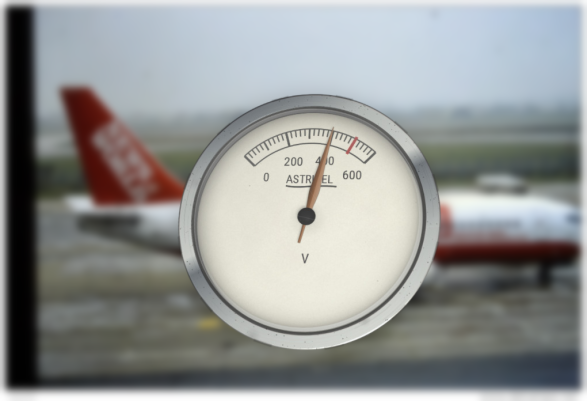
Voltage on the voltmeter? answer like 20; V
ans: 400; V
